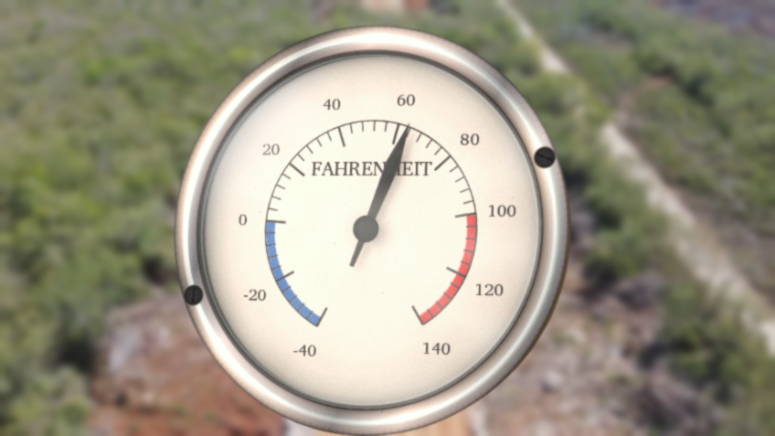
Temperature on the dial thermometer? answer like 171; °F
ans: 64; °F
